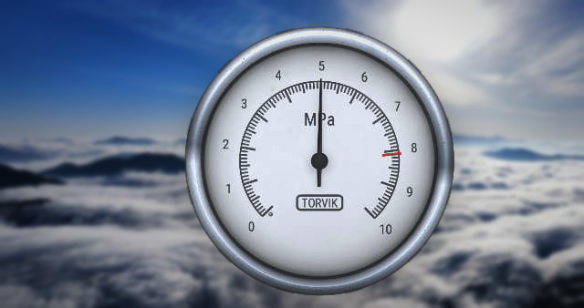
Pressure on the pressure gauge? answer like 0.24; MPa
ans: 5; MPa
